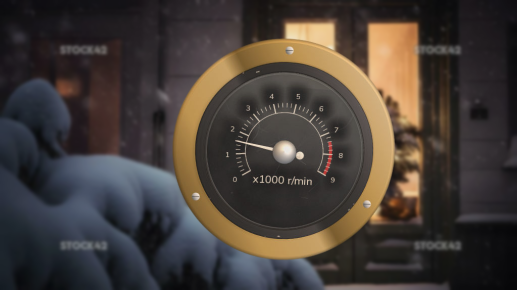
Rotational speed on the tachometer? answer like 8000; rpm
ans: 1600; rpm
